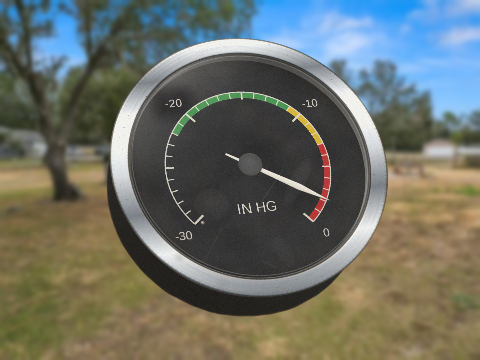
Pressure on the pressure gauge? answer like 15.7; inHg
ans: -2; inHg
